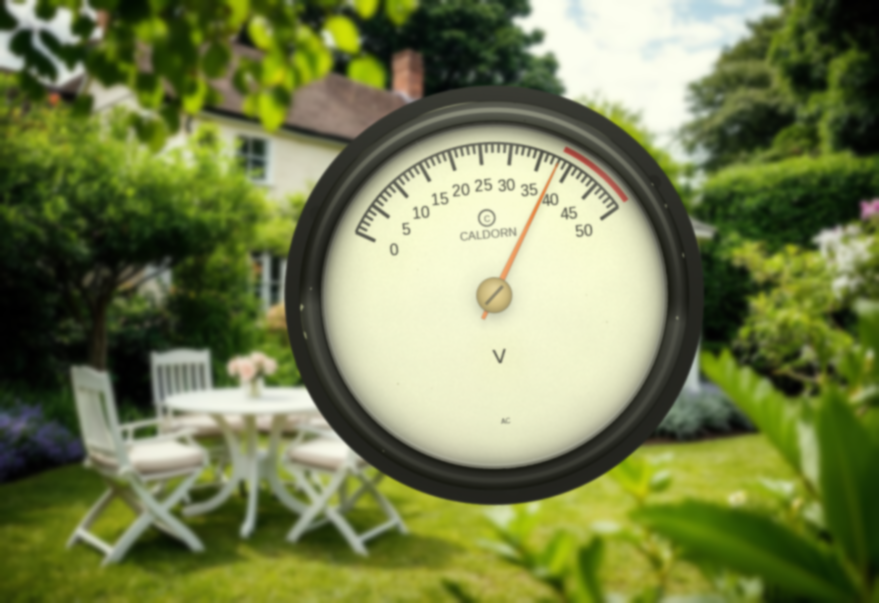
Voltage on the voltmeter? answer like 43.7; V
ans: 38; V
